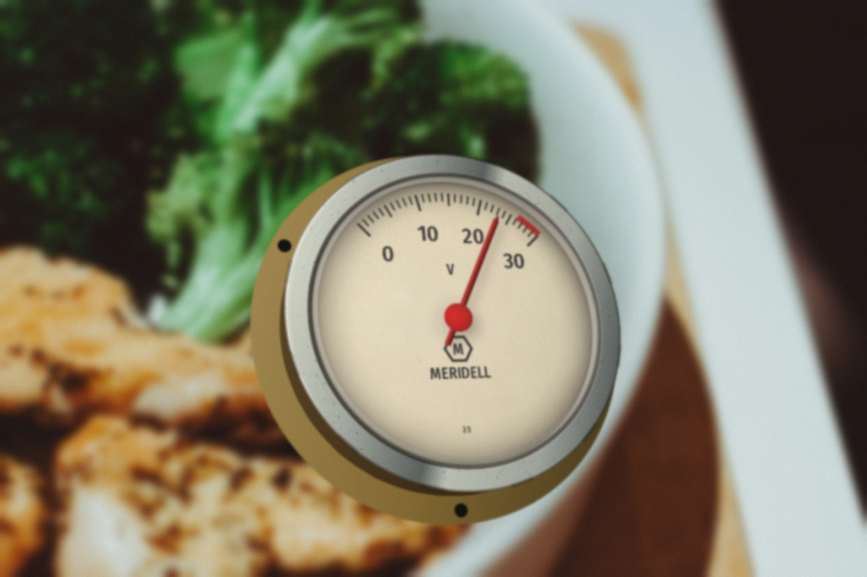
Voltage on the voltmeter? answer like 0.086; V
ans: 23; V
